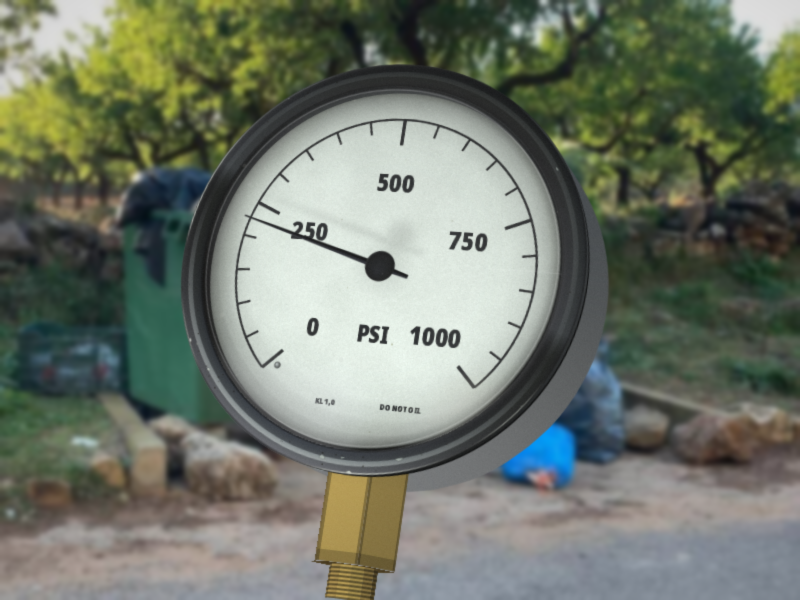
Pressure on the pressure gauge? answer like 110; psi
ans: 225; psi
